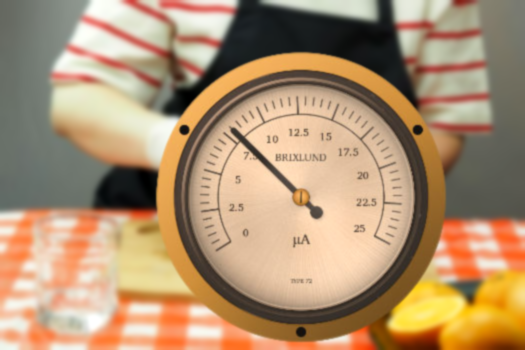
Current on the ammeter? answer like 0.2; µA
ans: 8; µA
